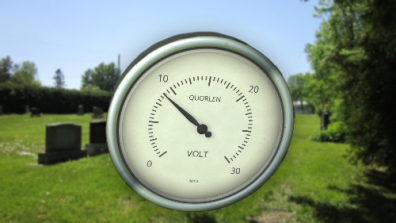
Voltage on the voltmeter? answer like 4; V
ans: 9; V
